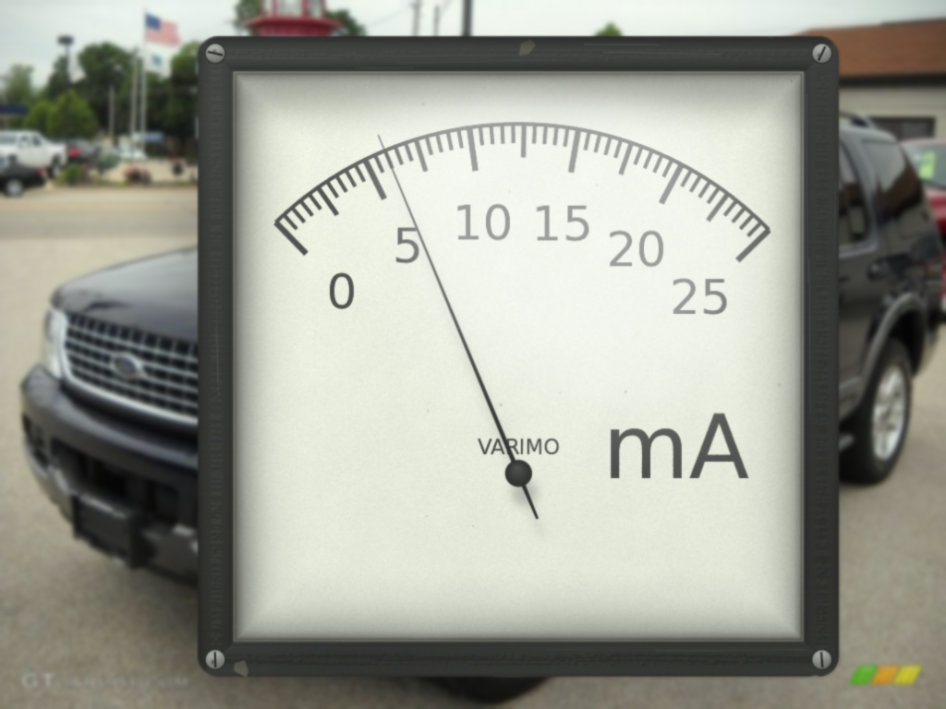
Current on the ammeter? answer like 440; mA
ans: 6; mA
